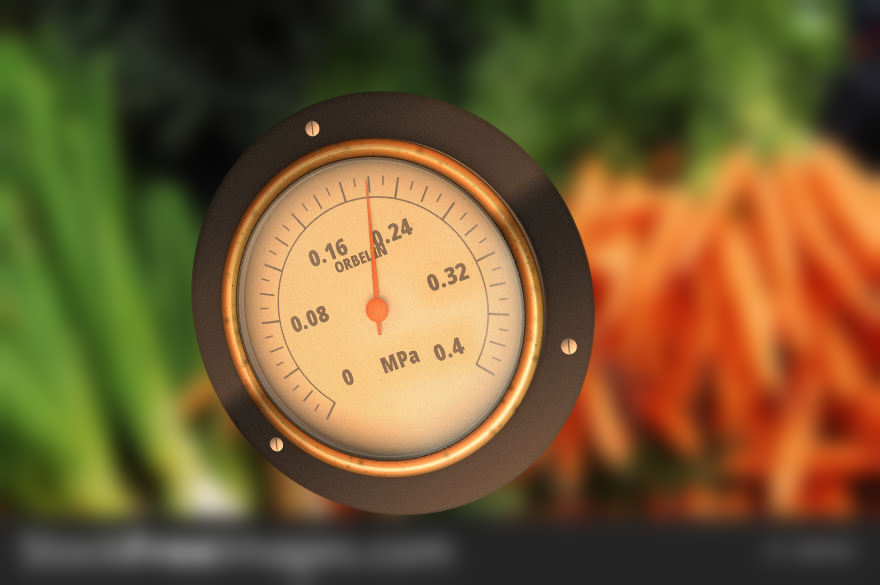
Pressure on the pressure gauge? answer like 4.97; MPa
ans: 0.22; MPa
